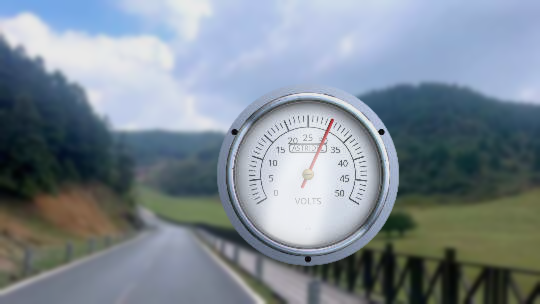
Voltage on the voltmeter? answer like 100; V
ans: 30; V
